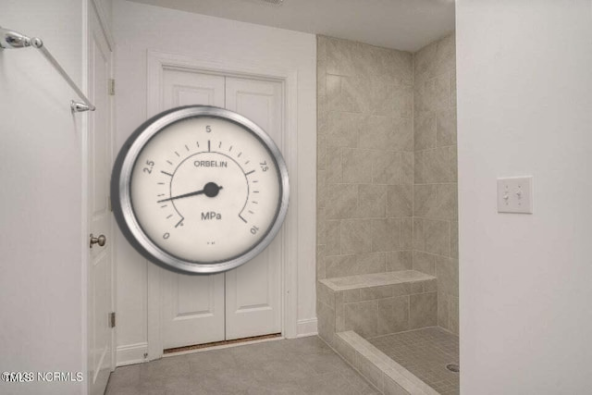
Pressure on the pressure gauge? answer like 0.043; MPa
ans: 1.25; MPa
